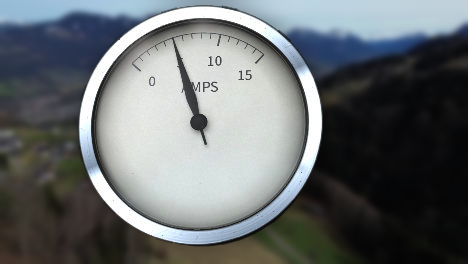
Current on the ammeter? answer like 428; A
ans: 5; A
